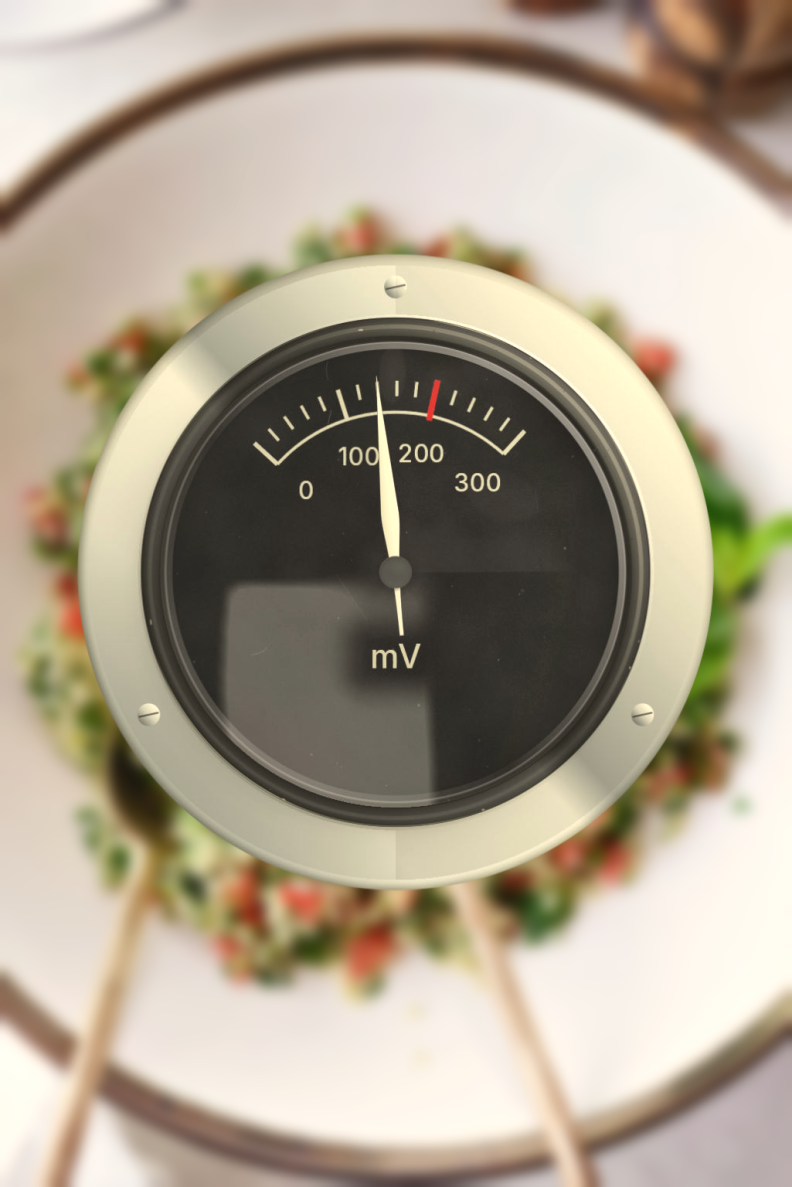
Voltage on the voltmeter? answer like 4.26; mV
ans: 140; mV
